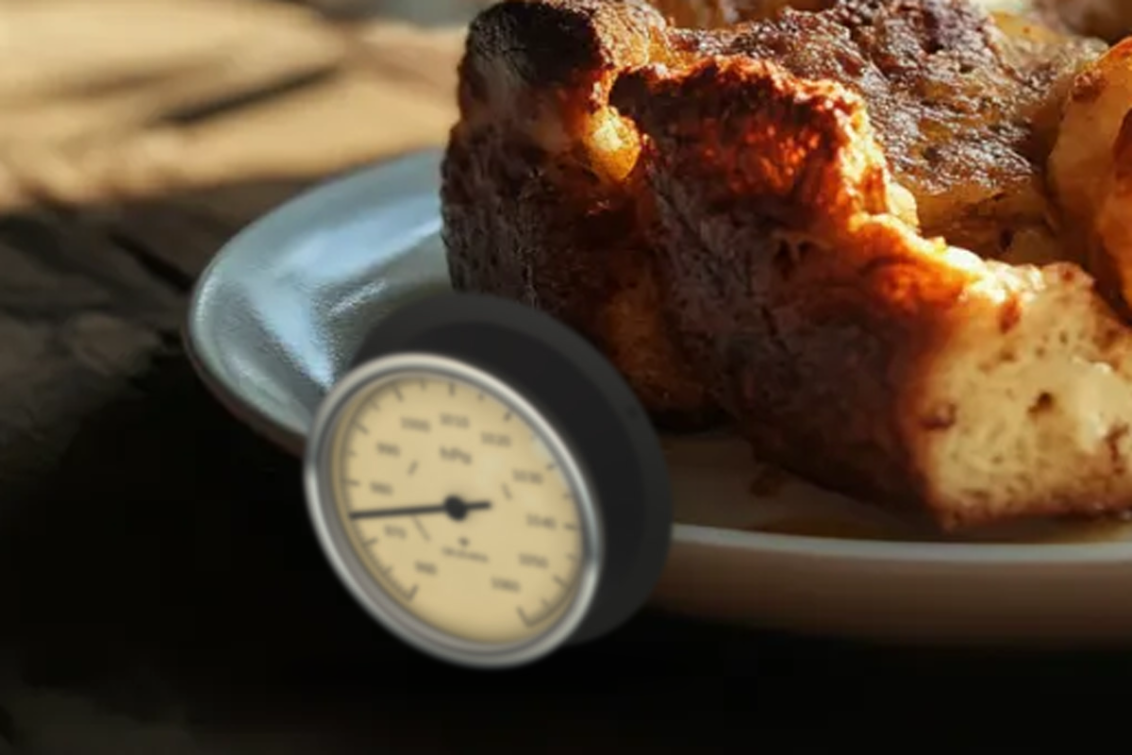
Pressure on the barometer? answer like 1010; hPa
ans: 975; hPa
